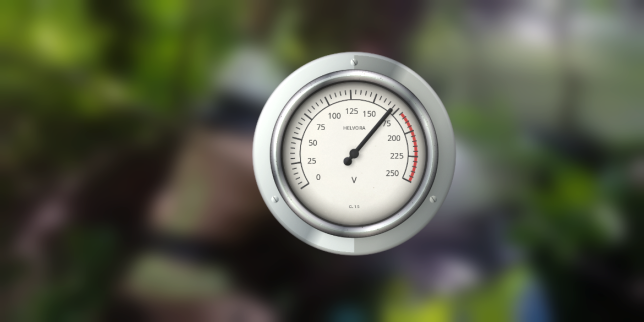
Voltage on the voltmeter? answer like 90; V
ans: 170; V
